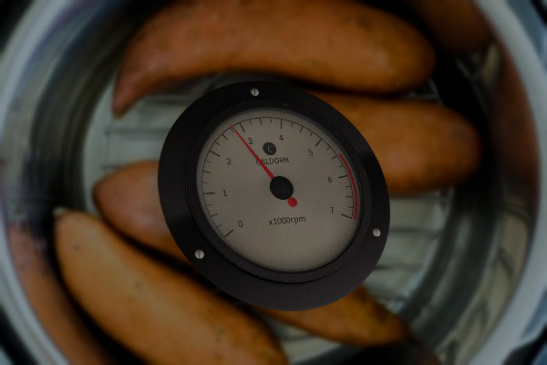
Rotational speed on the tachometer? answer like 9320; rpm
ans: 2750; rpm
